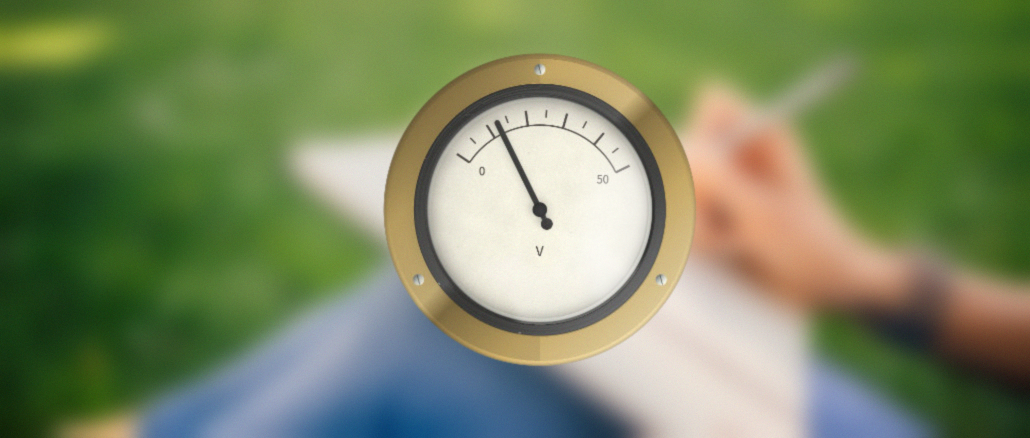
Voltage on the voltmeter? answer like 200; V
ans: 12.5; V
